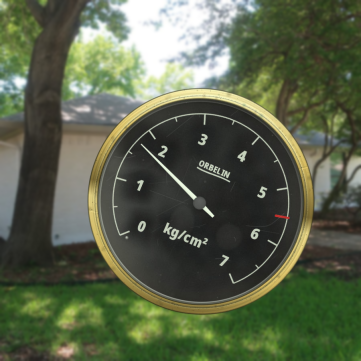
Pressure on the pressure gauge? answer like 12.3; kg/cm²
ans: 1.75; kg/cm²
